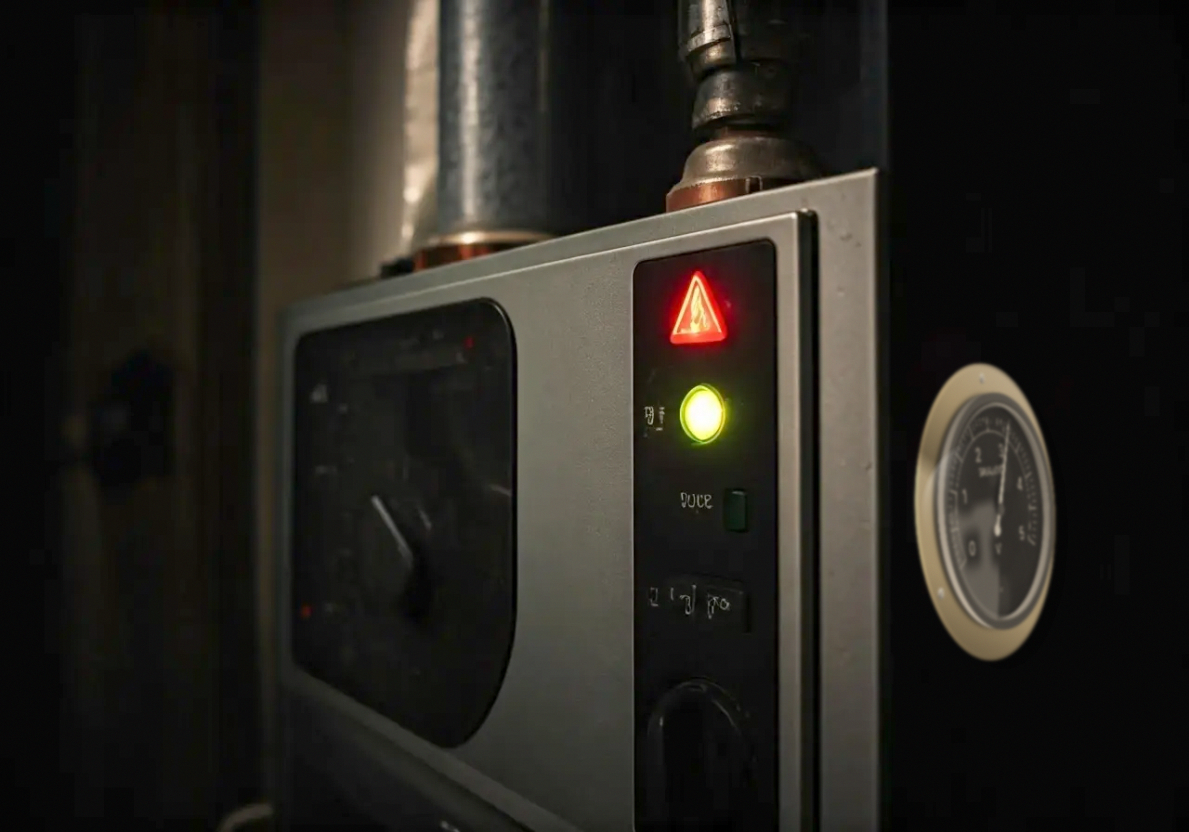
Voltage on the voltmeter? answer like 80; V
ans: 3; V
